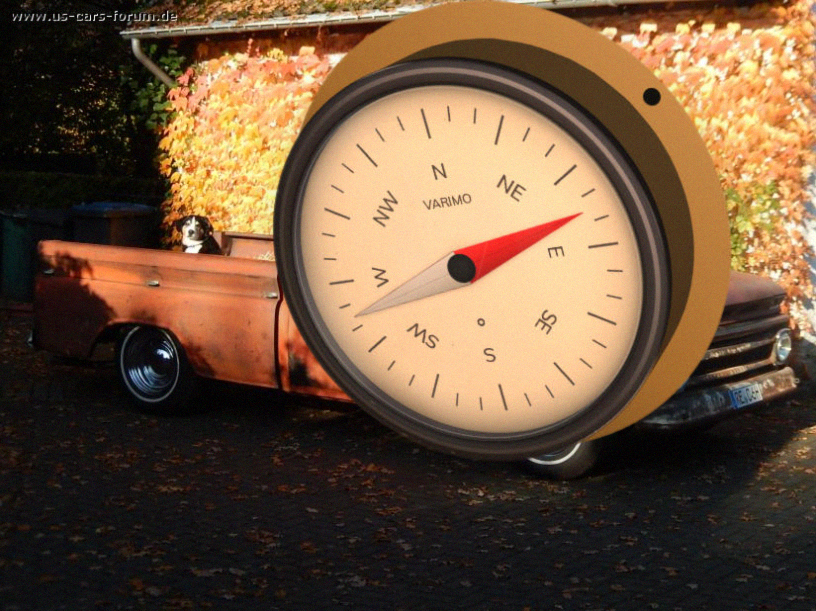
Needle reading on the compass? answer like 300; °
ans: 75; °
